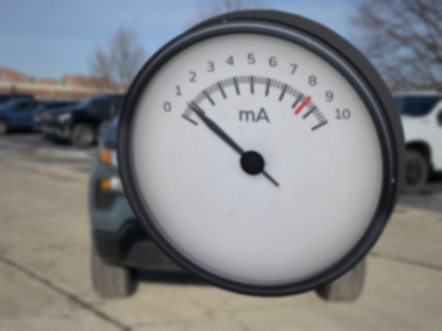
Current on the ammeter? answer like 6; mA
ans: 1; mA
